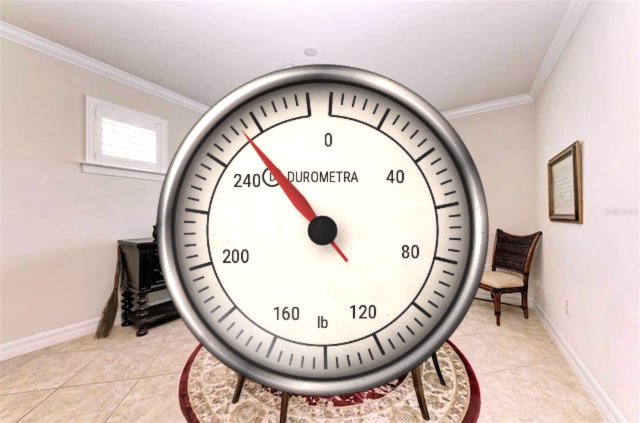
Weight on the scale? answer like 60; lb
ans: 254; lb
